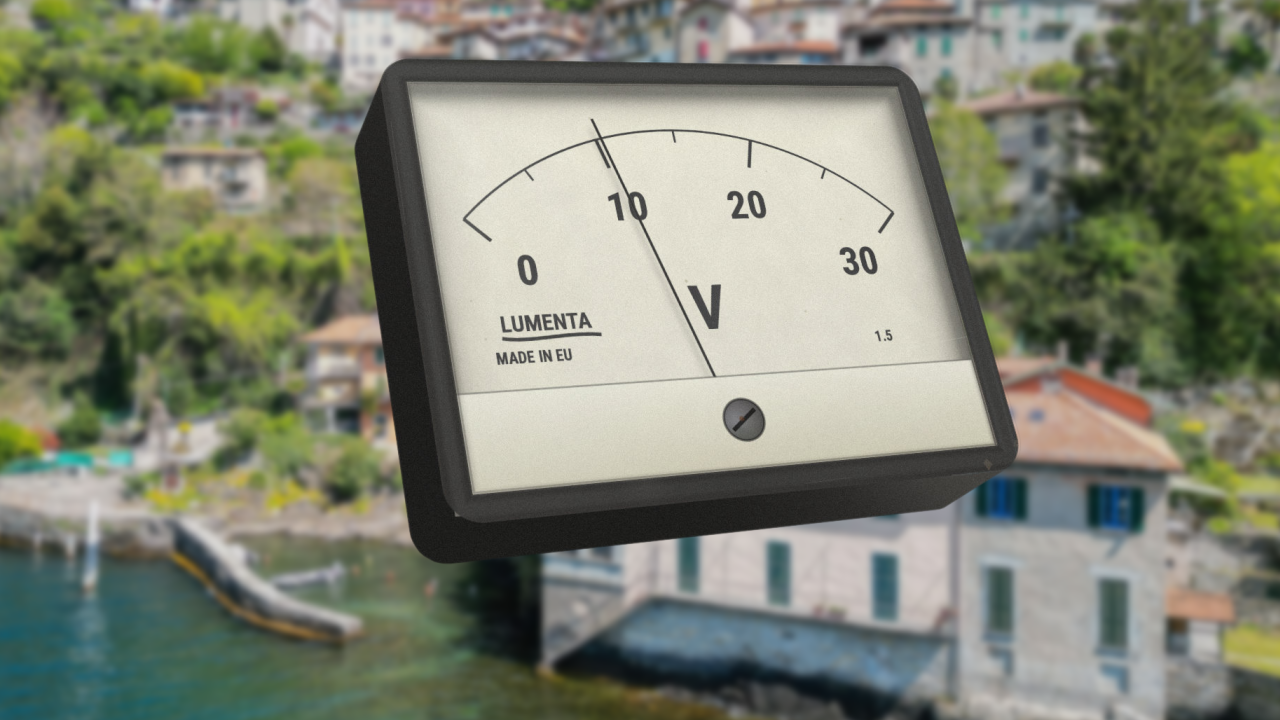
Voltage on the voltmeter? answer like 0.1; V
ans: 10; V
